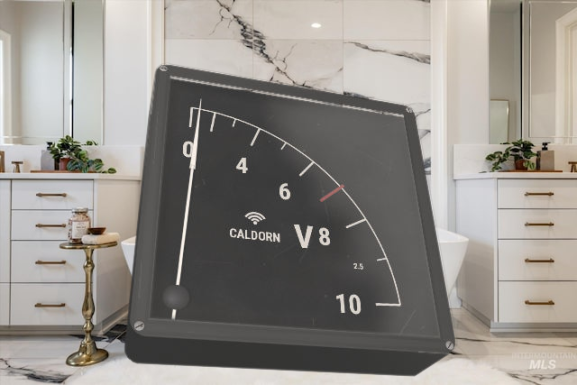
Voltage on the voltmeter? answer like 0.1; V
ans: 1; V
